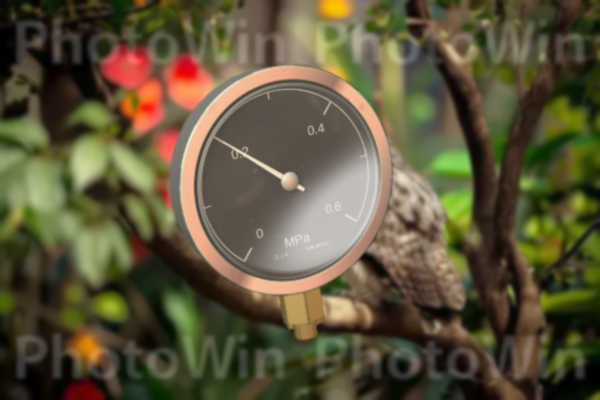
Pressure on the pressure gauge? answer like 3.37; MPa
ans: 0.2; MPa
